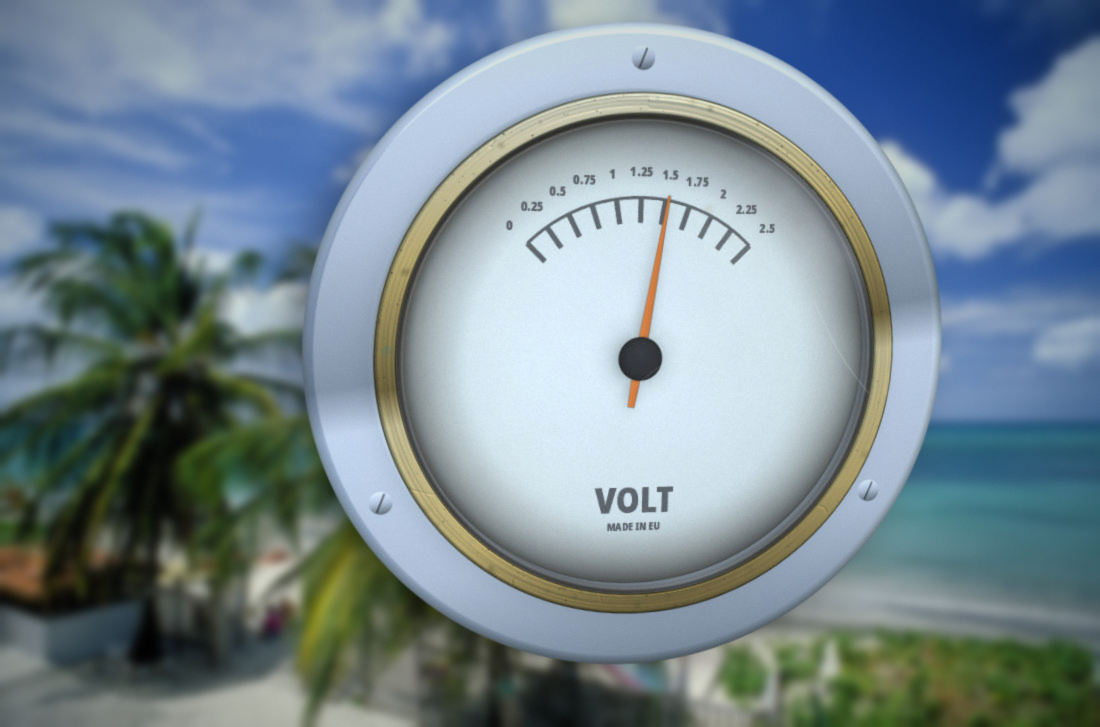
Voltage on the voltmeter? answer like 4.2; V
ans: 1.5; V
